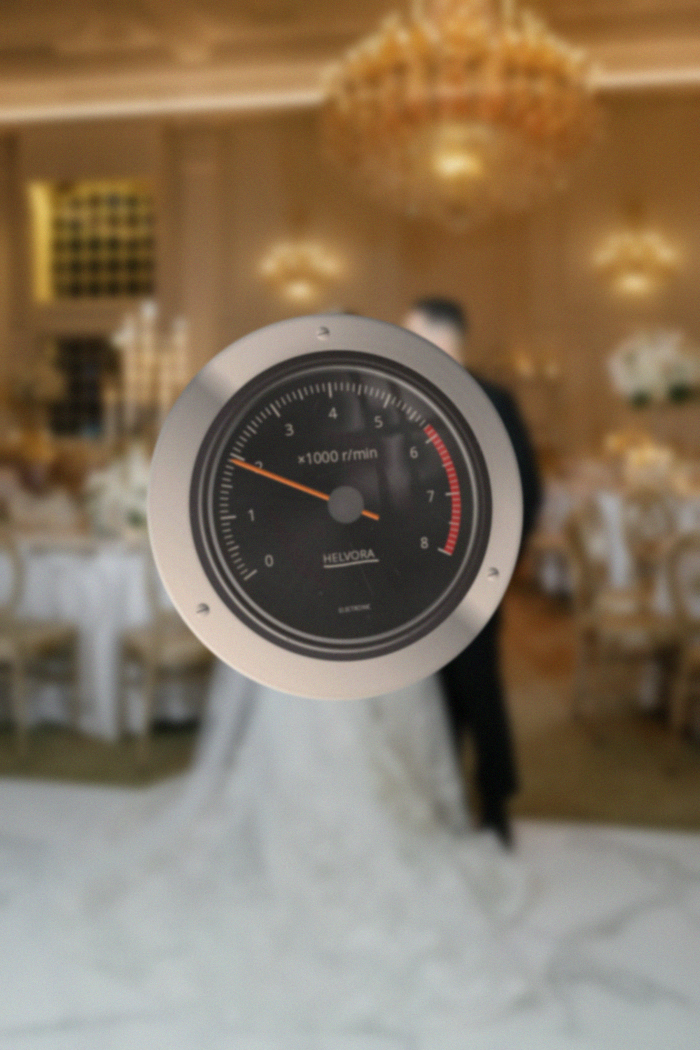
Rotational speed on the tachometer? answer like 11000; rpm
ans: 1900; rpm
